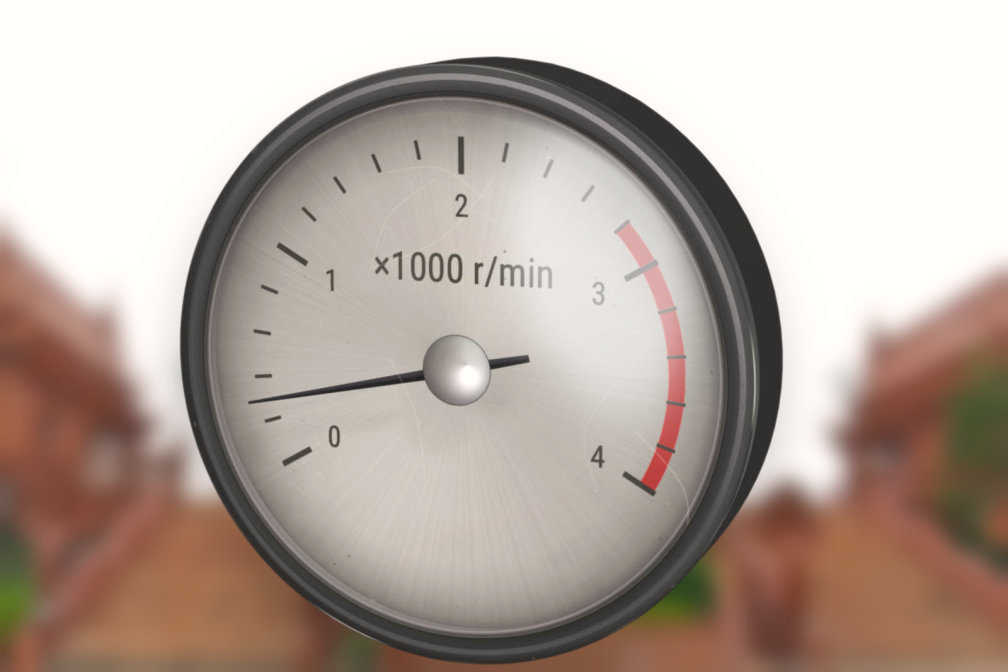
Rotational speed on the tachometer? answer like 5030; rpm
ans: 300; rpm
